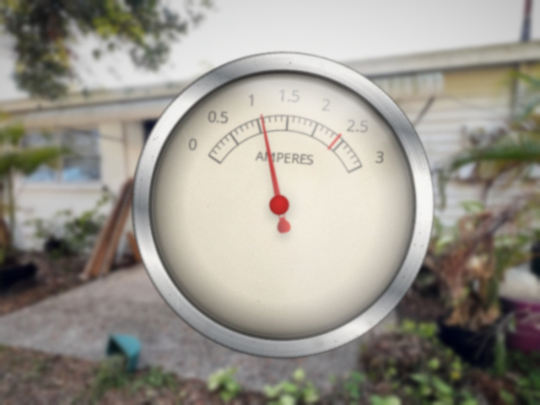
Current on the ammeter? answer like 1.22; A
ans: 1.1; A
